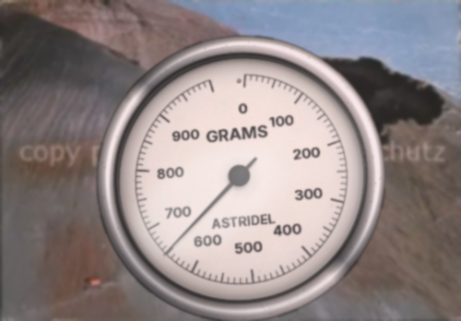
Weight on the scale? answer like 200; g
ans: 650; g
